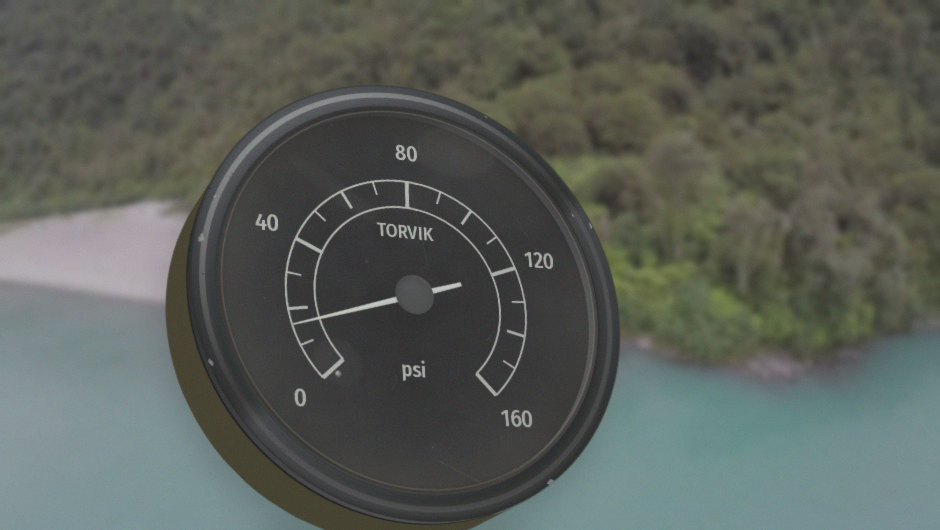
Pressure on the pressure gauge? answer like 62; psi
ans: 15; psi
